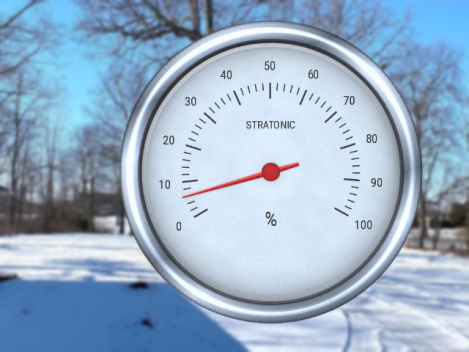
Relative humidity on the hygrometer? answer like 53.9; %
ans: 6; %
